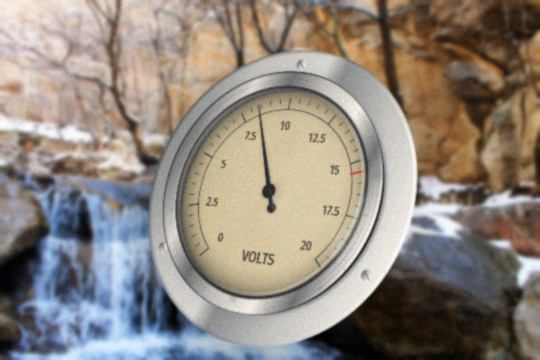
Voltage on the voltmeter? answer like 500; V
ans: 8.5; V
